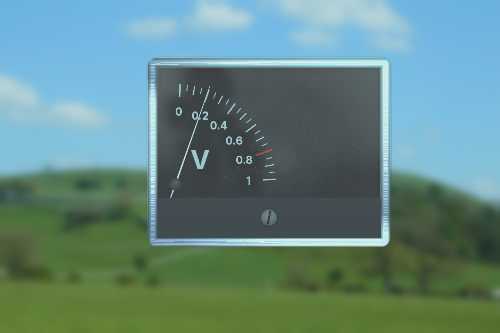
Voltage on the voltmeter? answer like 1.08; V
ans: 0.2; V
